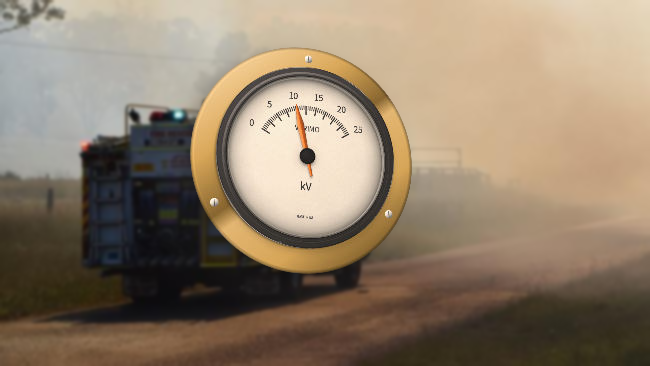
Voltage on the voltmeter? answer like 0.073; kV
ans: 10; kV
